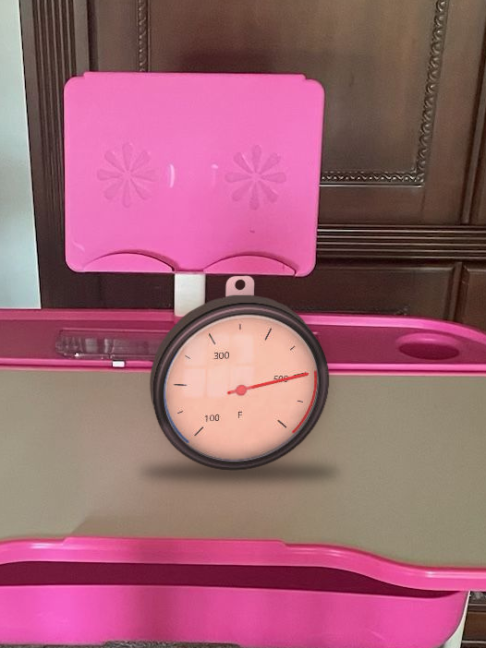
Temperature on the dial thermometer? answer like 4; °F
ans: 500; °F
